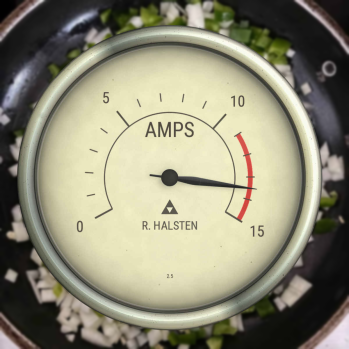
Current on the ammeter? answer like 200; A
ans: 13.5; A
